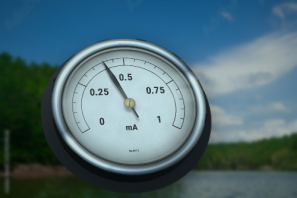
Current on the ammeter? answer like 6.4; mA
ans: 0.4; mA
